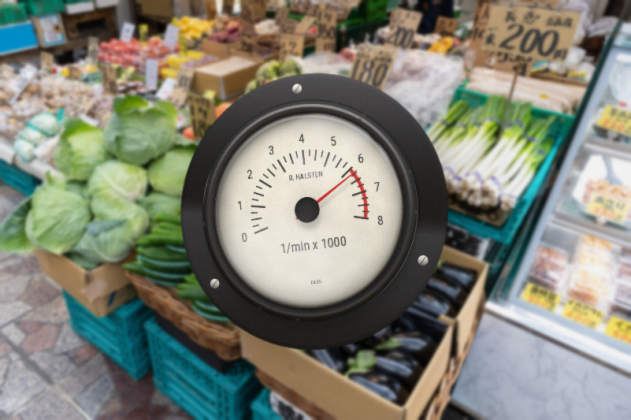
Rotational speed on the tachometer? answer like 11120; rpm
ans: 6250; rpm
